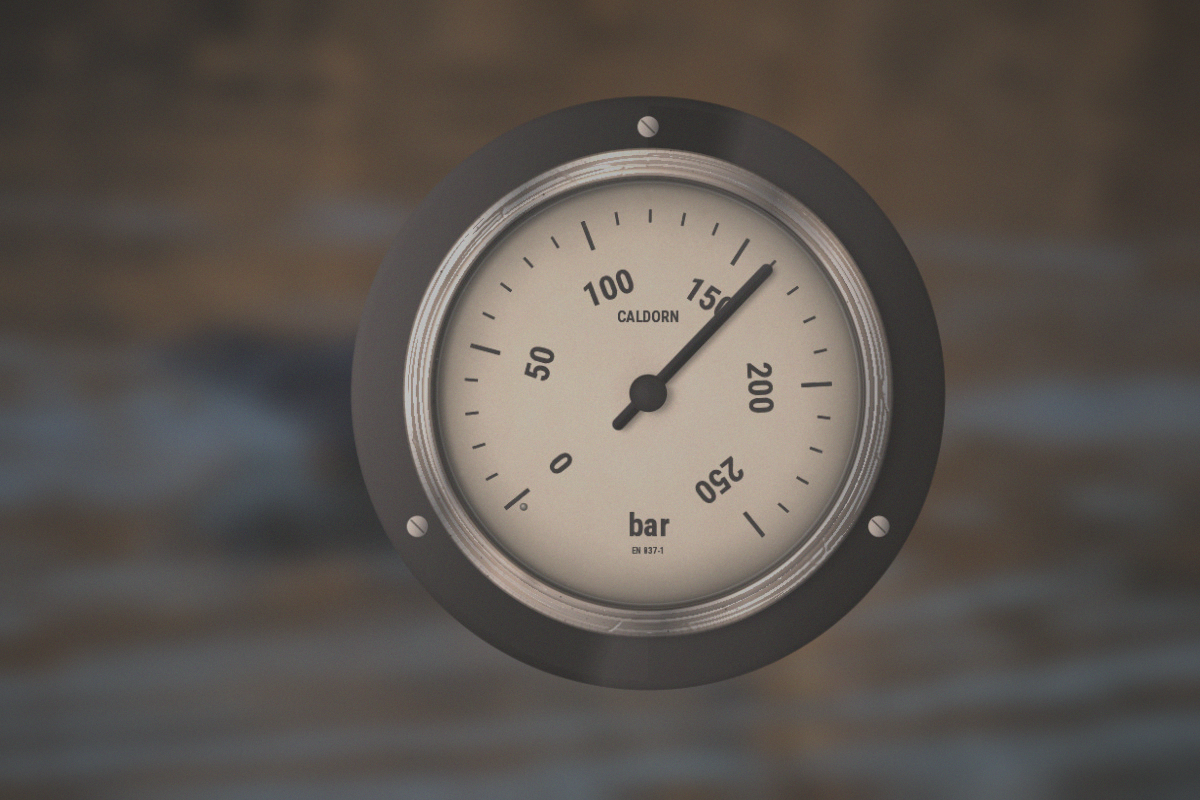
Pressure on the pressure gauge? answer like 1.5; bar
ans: 160; bar
